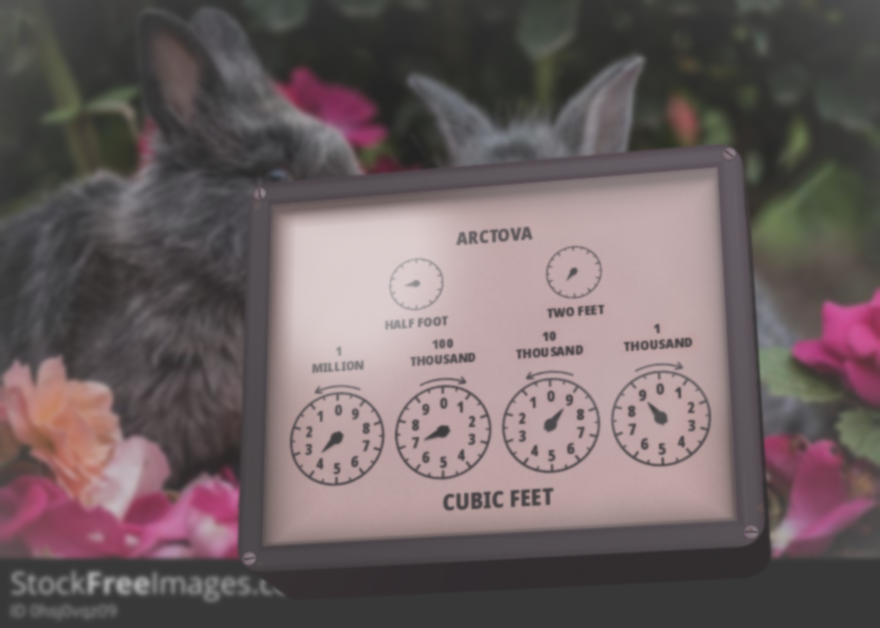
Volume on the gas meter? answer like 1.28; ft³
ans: 368900; ft³
